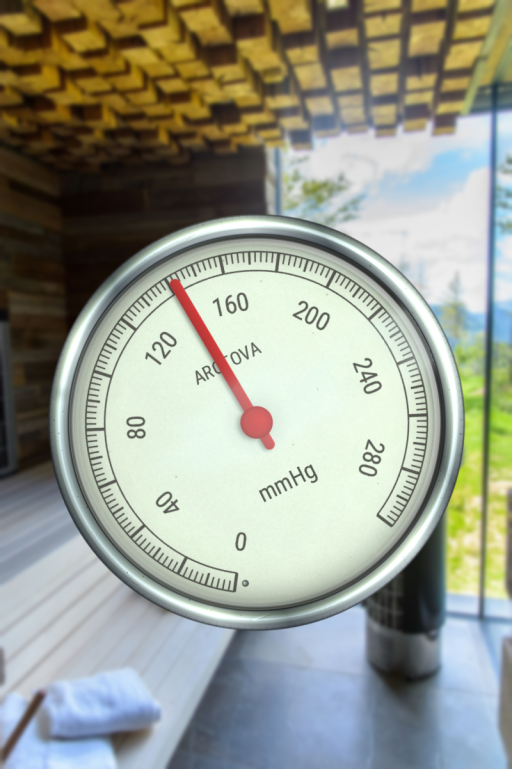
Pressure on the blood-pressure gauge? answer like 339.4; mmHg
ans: 142; mmHg
